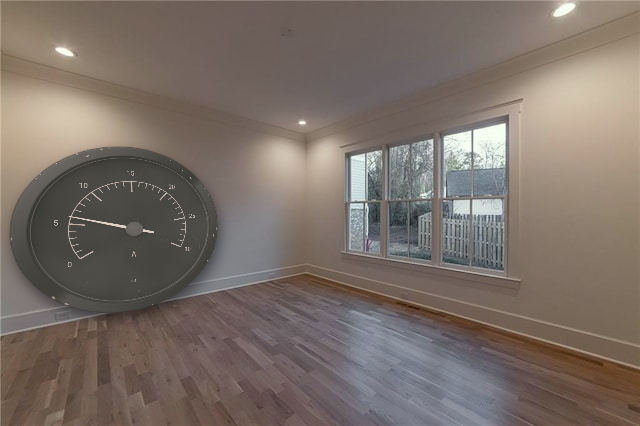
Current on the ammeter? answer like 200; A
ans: 6; A
